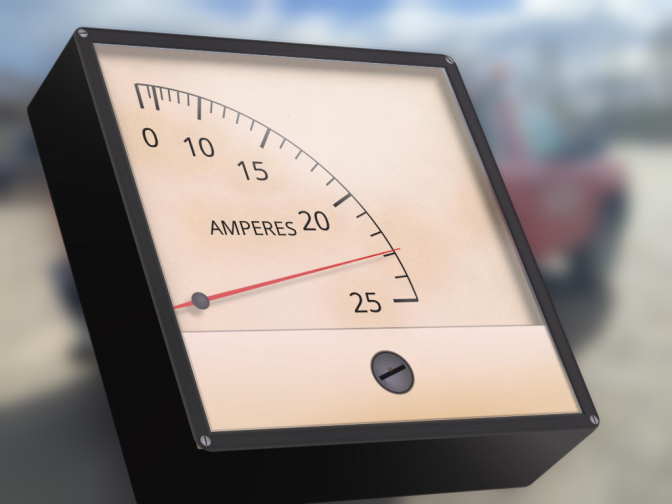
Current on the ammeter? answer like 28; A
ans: 23; A
